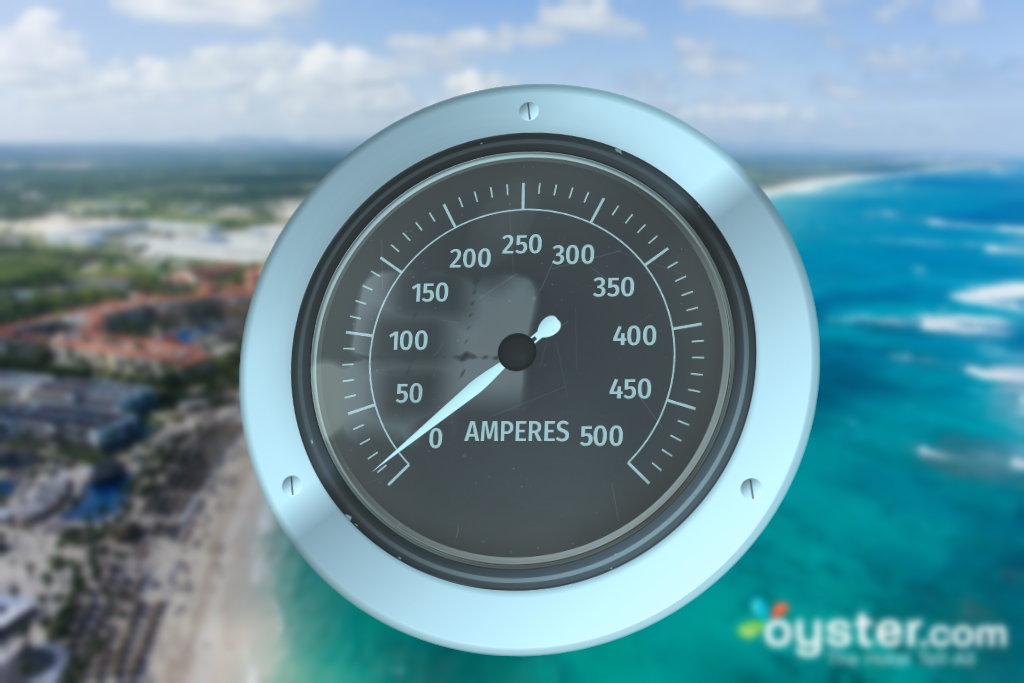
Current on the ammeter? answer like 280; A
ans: 10; A
